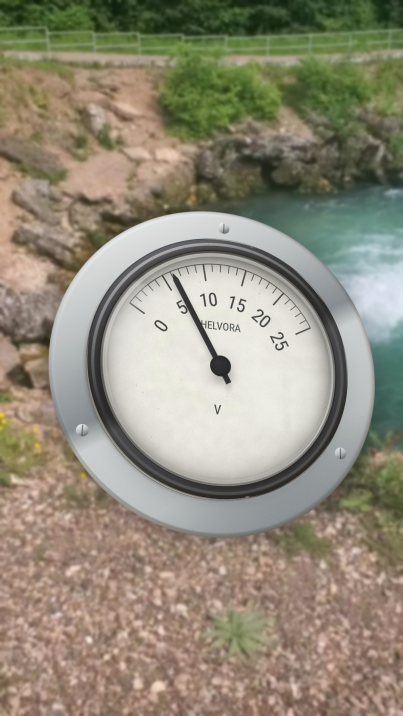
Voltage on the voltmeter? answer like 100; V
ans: 6; V
